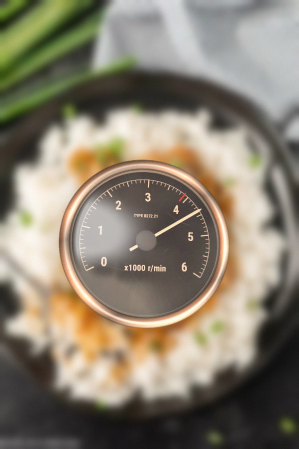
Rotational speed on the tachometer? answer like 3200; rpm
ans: 4400; rpm
